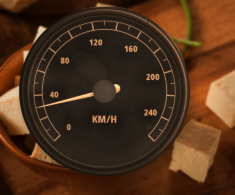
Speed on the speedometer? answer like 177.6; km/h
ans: 30; km/h
